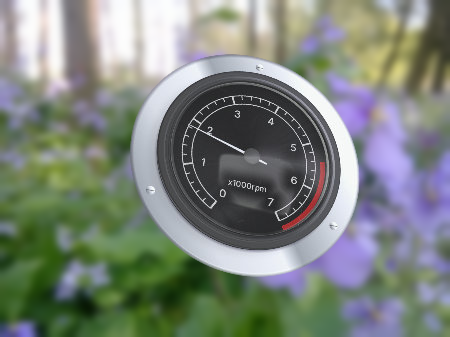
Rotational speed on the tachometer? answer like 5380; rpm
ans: 1800; rpm
